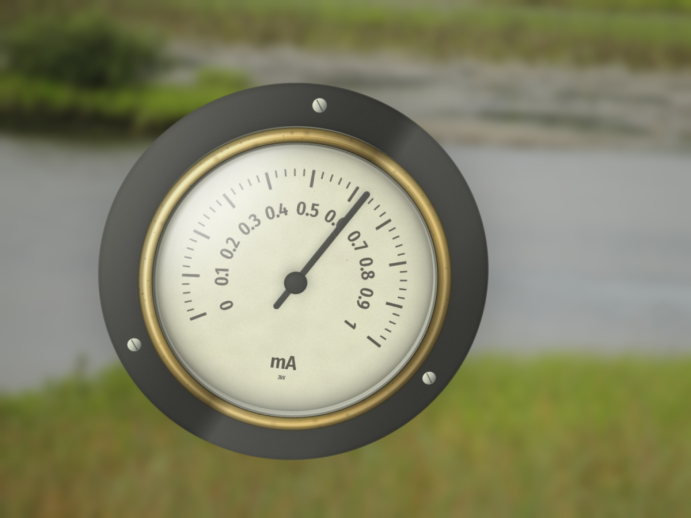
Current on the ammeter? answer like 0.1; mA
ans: 0.62; mA
